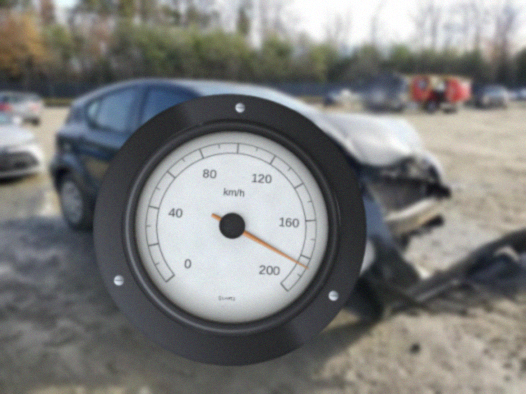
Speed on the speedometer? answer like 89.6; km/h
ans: 185; km/h
